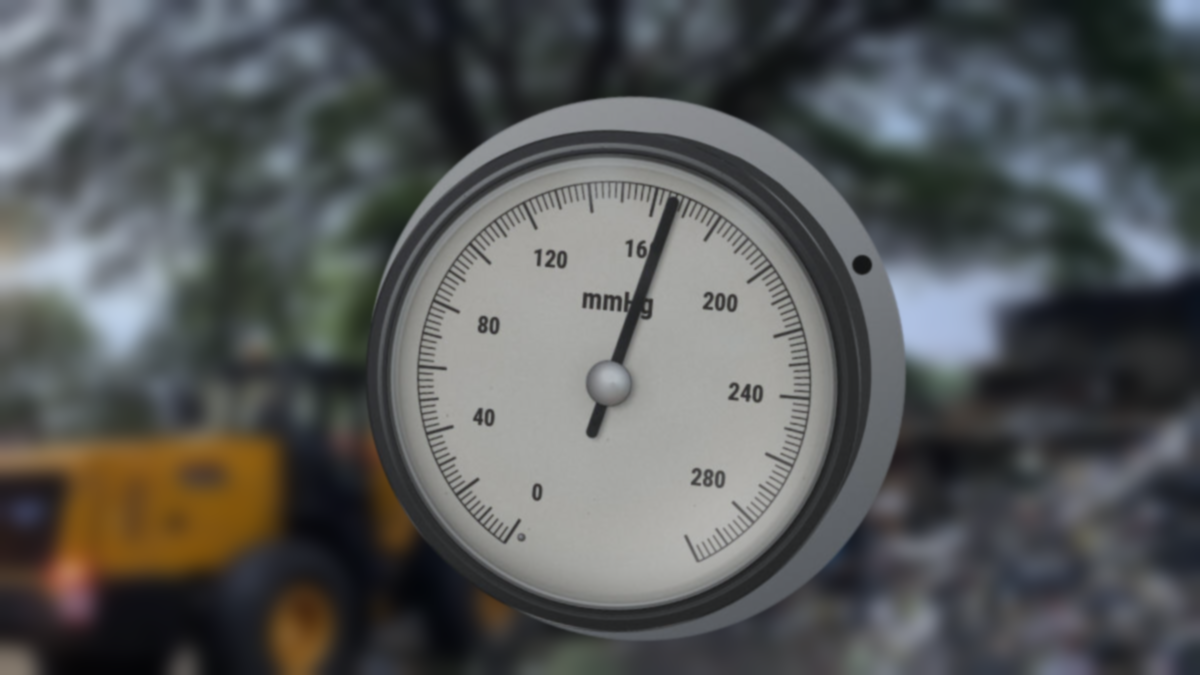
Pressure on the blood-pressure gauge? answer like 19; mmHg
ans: 166; mmHg
